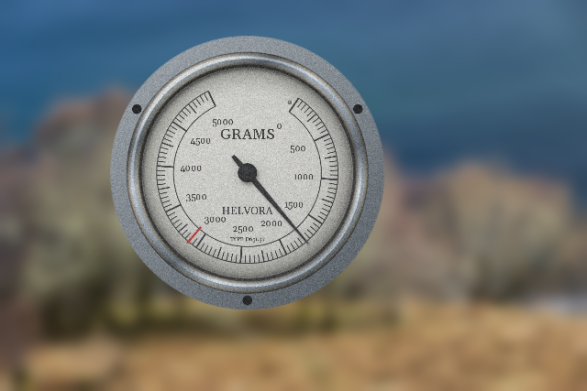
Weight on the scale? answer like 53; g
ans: 1750; g
